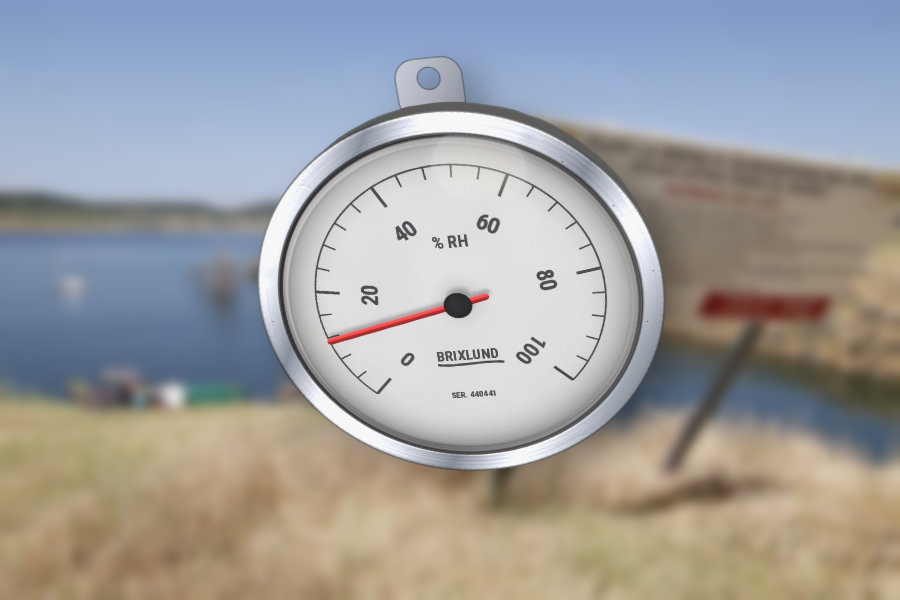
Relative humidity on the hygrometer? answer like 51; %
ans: 12; %
